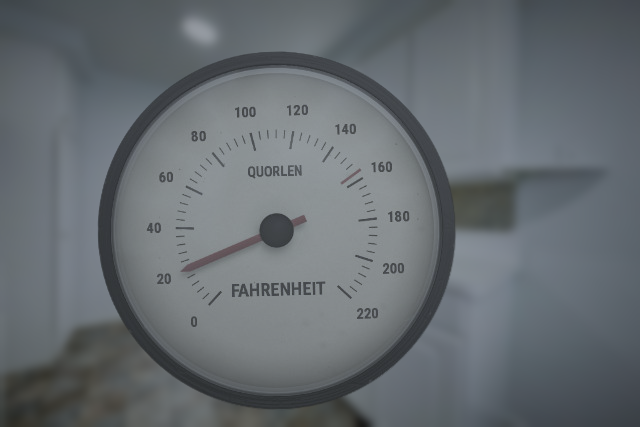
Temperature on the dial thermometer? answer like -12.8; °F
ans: 20; °F
